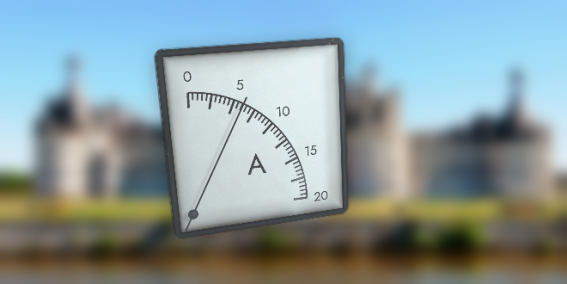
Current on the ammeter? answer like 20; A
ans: 6; A
